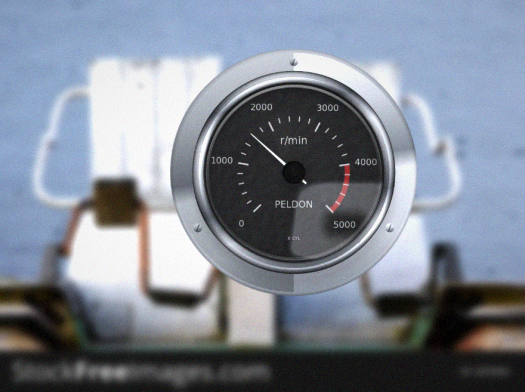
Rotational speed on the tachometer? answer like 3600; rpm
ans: 1600; rpm
